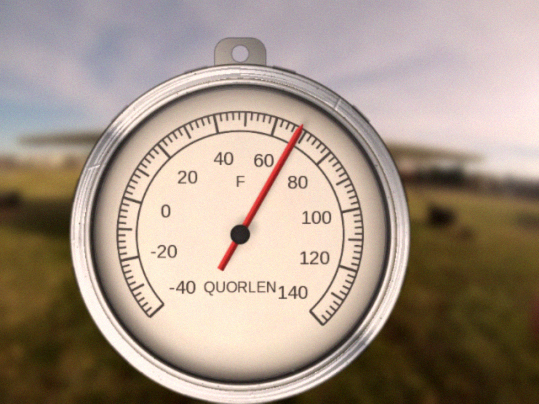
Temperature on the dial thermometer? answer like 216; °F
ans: 68; °F
